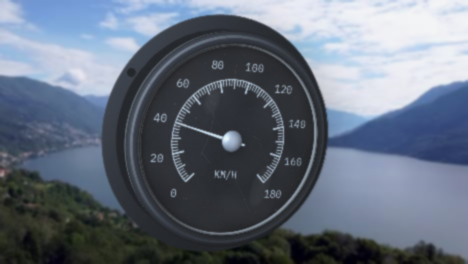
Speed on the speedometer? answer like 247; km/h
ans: 40; km/h
